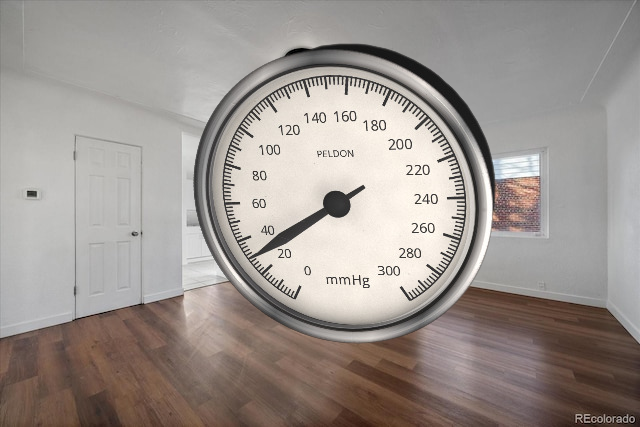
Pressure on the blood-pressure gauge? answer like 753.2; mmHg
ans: 30; mmHg
